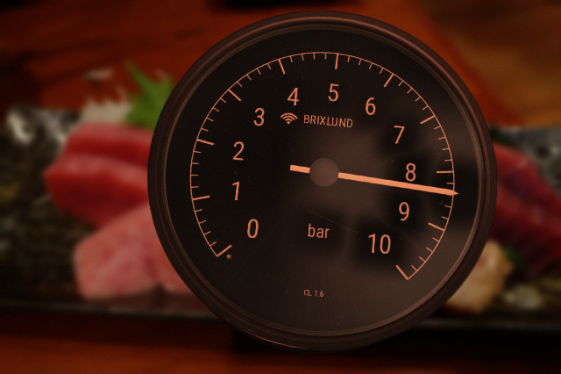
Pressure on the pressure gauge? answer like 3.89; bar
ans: 8.4; bar
